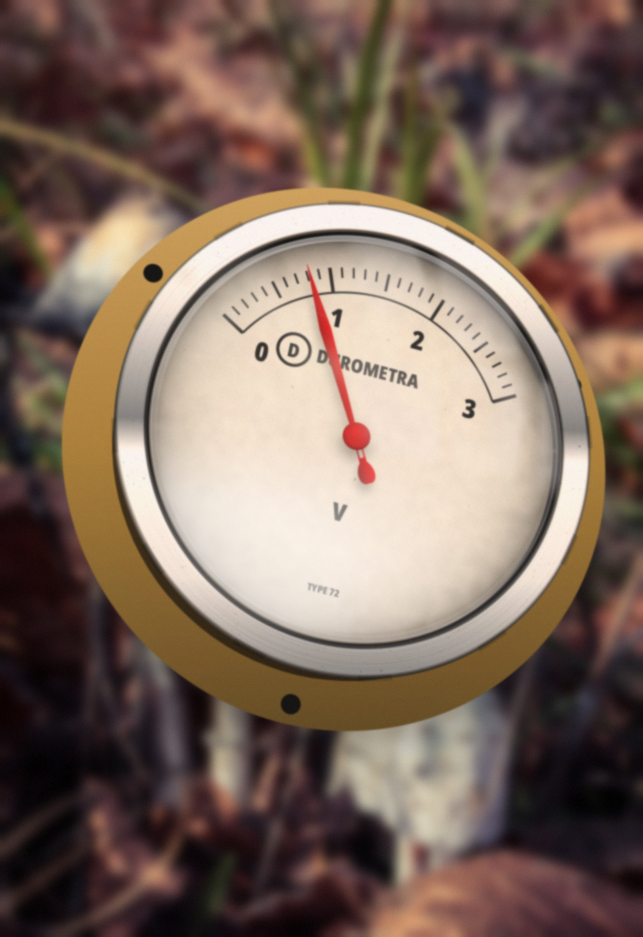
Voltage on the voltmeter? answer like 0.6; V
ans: 0.8; V
